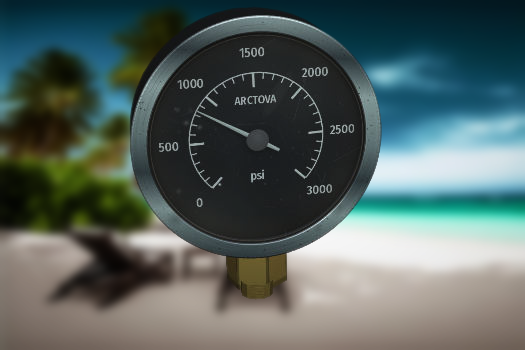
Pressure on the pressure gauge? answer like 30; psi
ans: 850; psi
